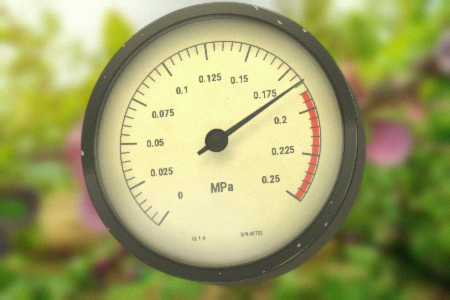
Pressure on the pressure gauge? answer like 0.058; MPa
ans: 0.185; MPa
